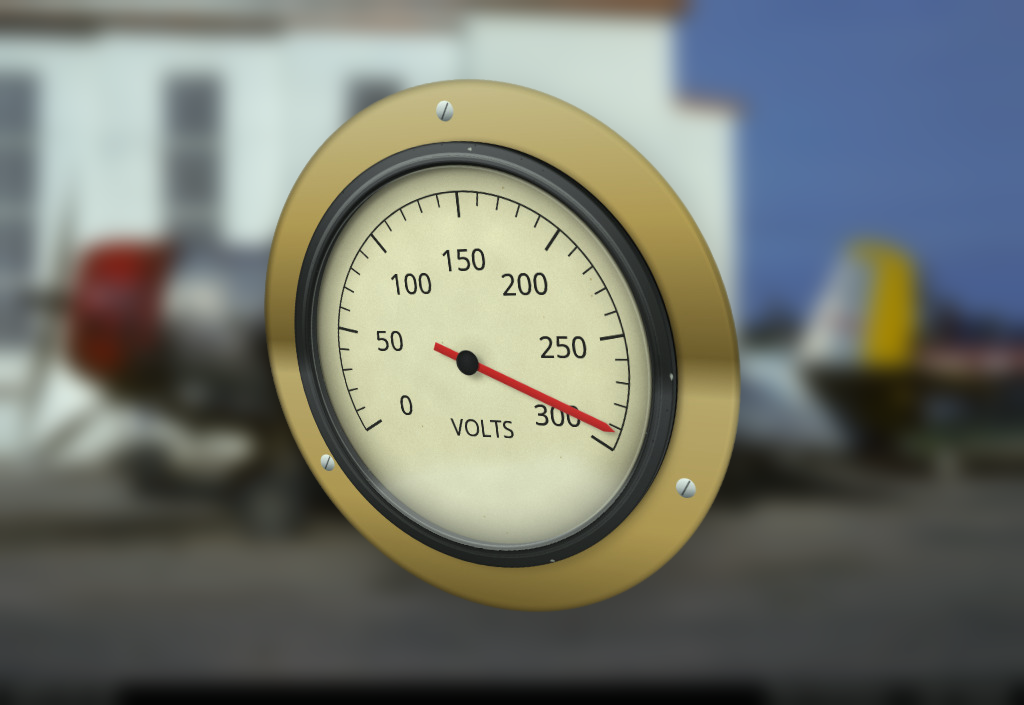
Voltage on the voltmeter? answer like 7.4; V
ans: 290; V
